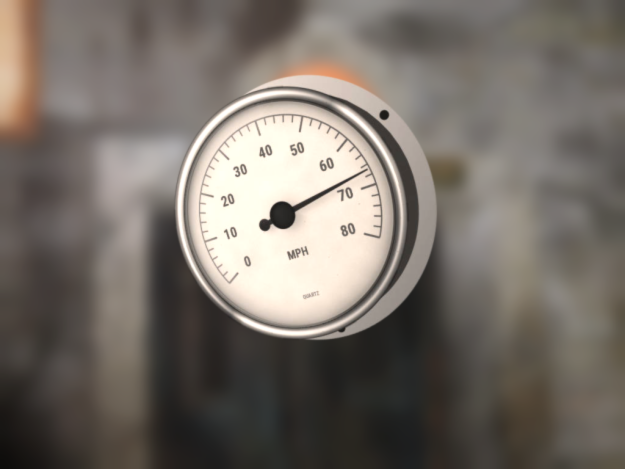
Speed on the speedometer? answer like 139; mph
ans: 67; mph
